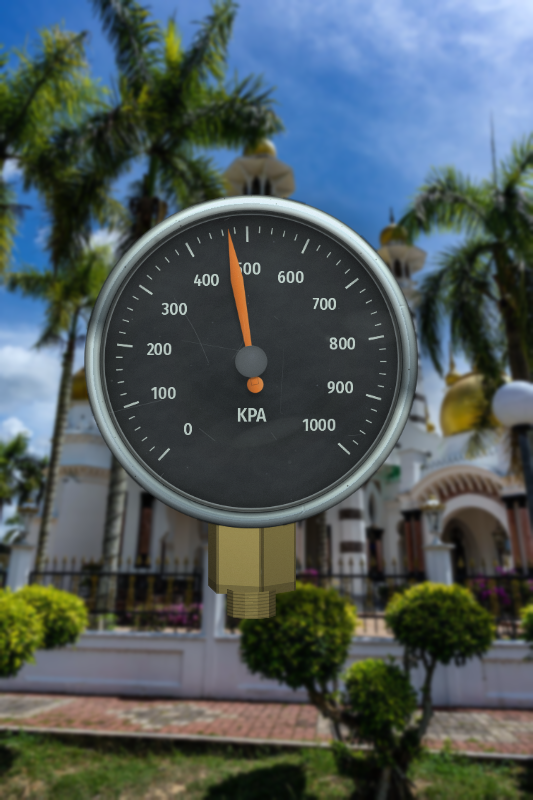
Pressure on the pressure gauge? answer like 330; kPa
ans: 470; kPa
